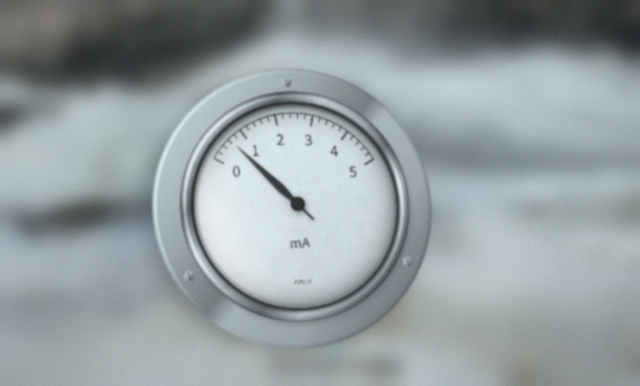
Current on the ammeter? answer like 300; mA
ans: 0.6; mA
